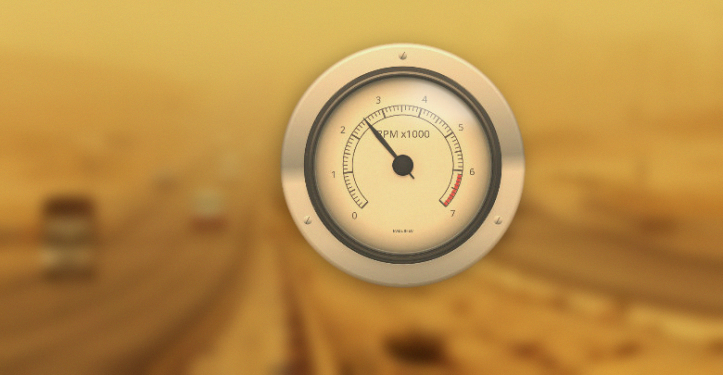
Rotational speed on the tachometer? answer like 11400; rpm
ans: 2500; rpm
